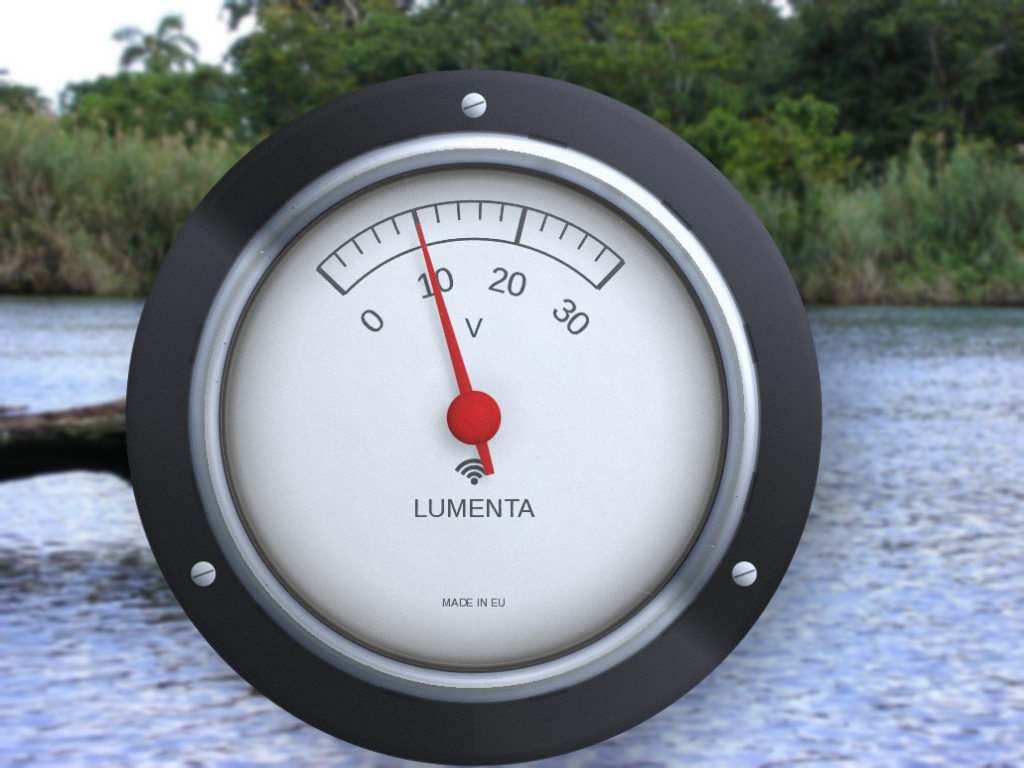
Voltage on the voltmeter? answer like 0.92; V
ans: 10; V
